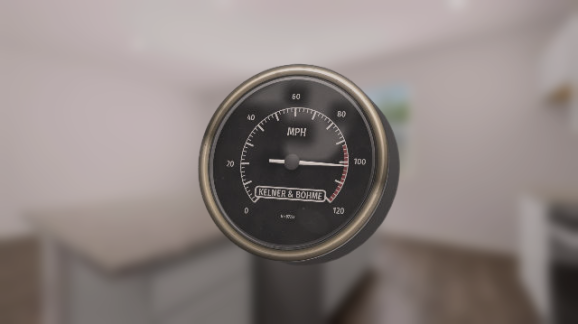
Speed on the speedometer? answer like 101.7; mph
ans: 102; mph
